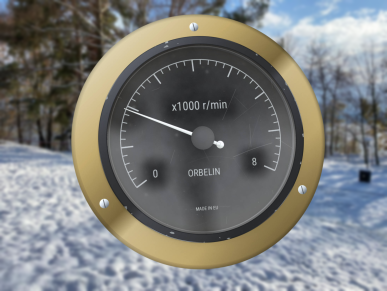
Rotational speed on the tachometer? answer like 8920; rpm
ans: 1900; rpm
